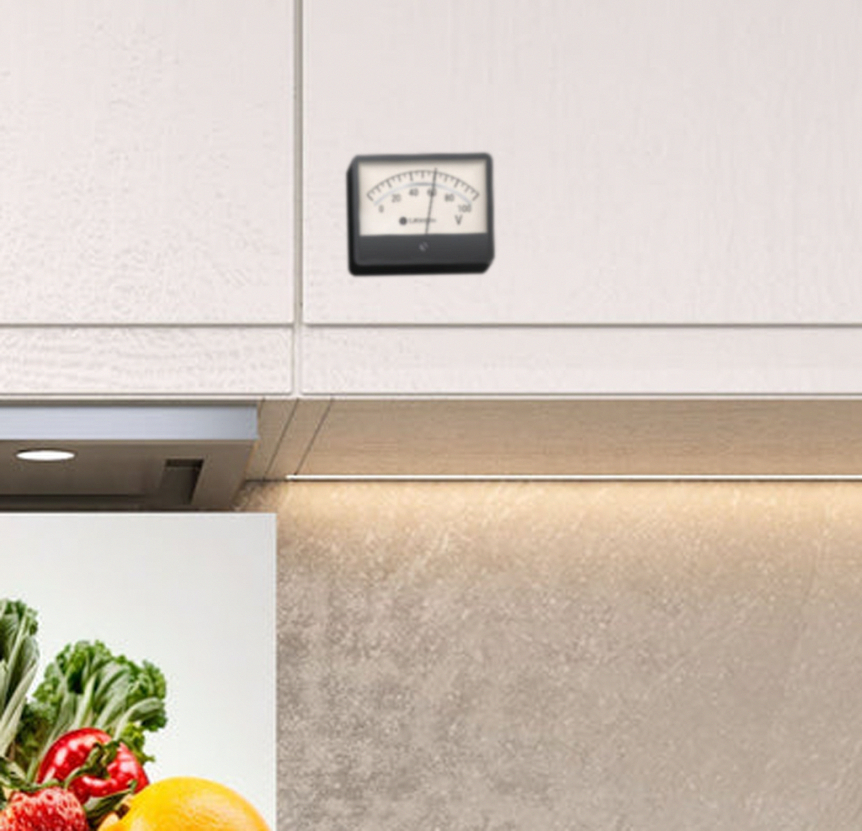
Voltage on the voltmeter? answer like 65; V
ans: 60; V
